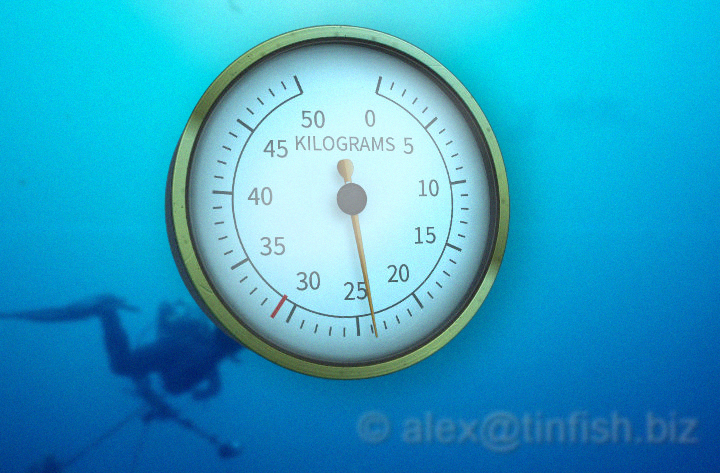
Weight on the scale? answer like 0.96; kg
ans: 24; kg
